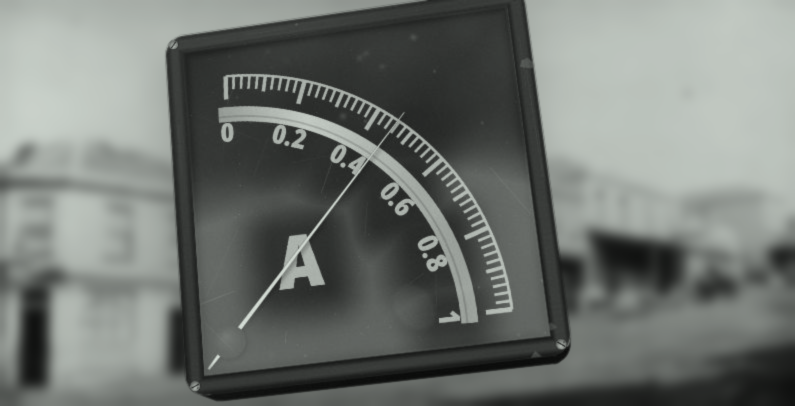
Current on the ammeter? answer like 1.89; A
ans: 0.46; A
